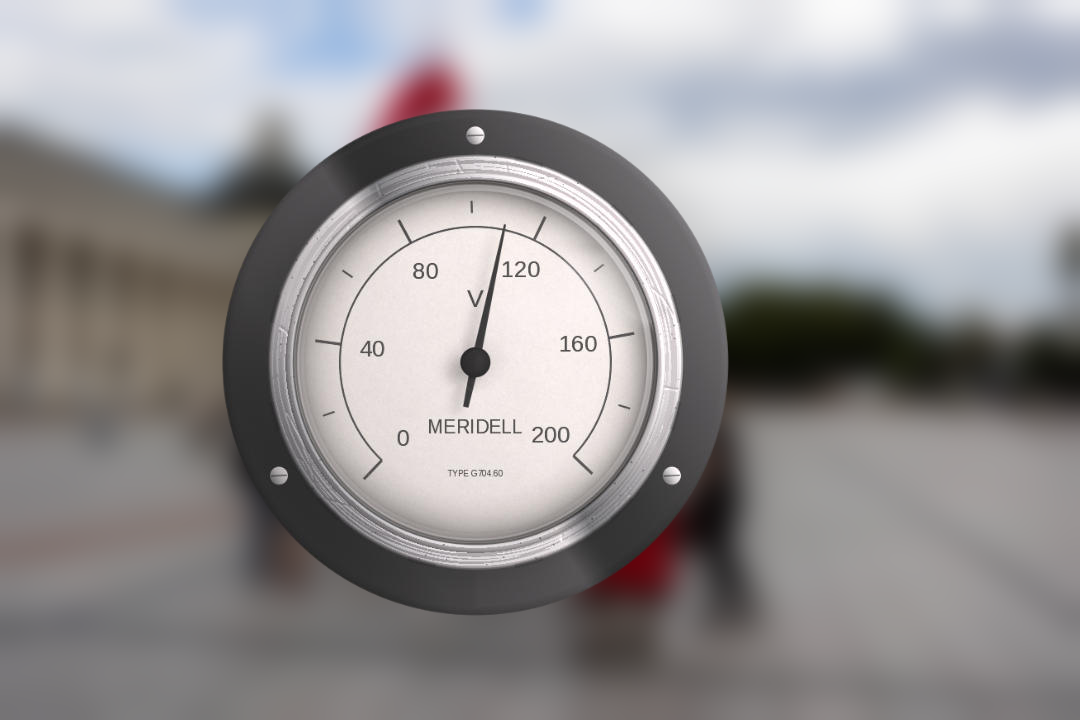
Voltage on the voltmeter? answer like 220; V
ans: 110; V
